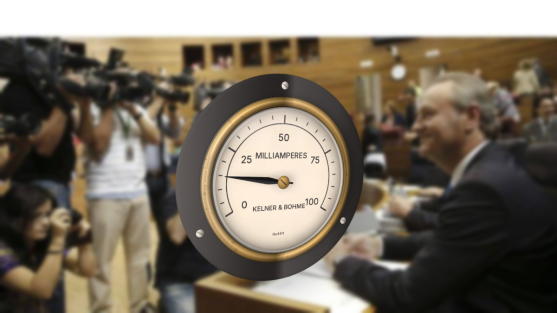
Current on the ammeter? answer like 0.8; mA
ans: 15; mA
